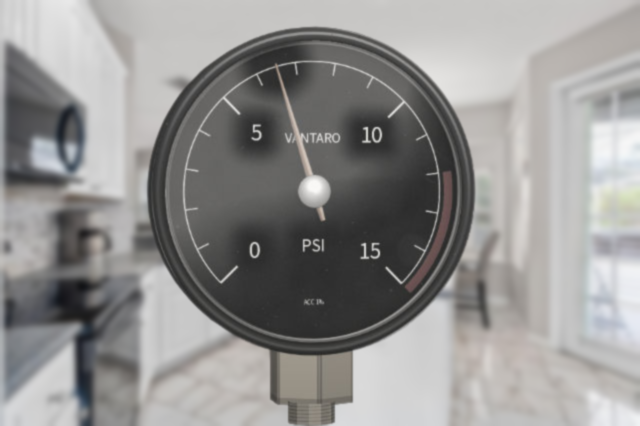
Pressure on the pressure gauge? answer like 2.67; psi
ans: 6.5; psi
